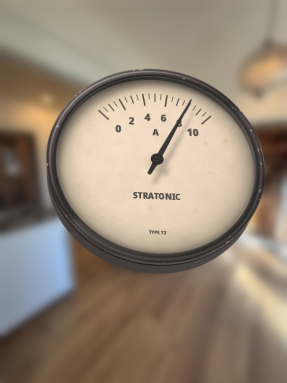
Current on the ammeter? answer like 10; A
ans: 8; A
